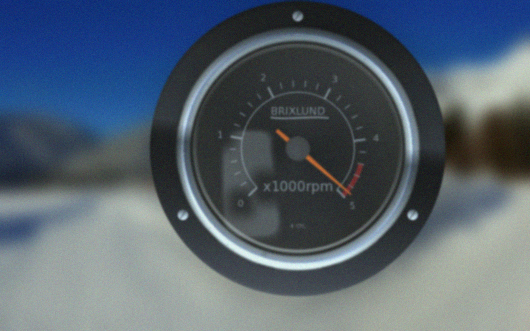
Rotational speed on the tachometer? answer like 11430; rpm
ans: 4900; rpm
